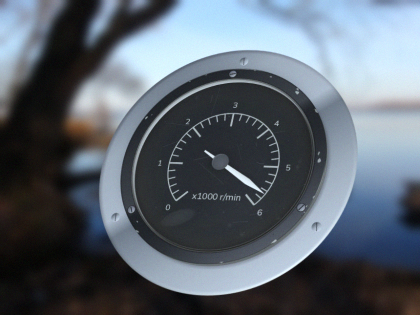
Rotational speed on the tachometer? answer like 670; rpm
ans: 5700; rpm
